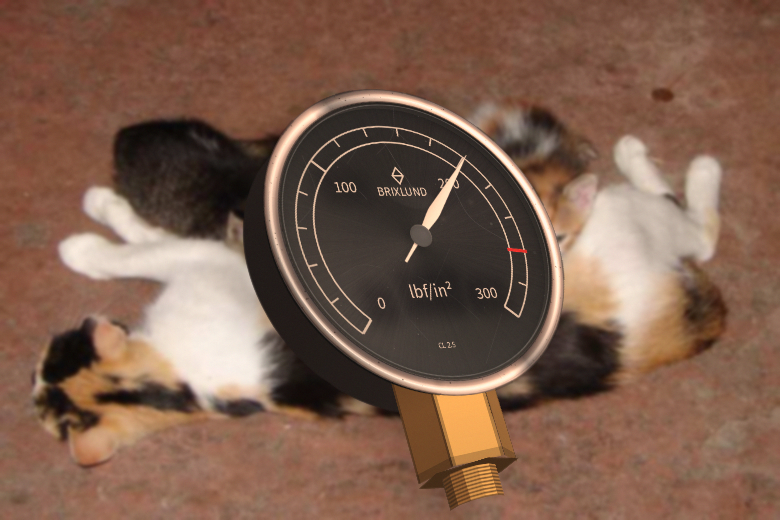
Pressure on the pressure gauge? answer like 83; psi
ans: 200; psi
